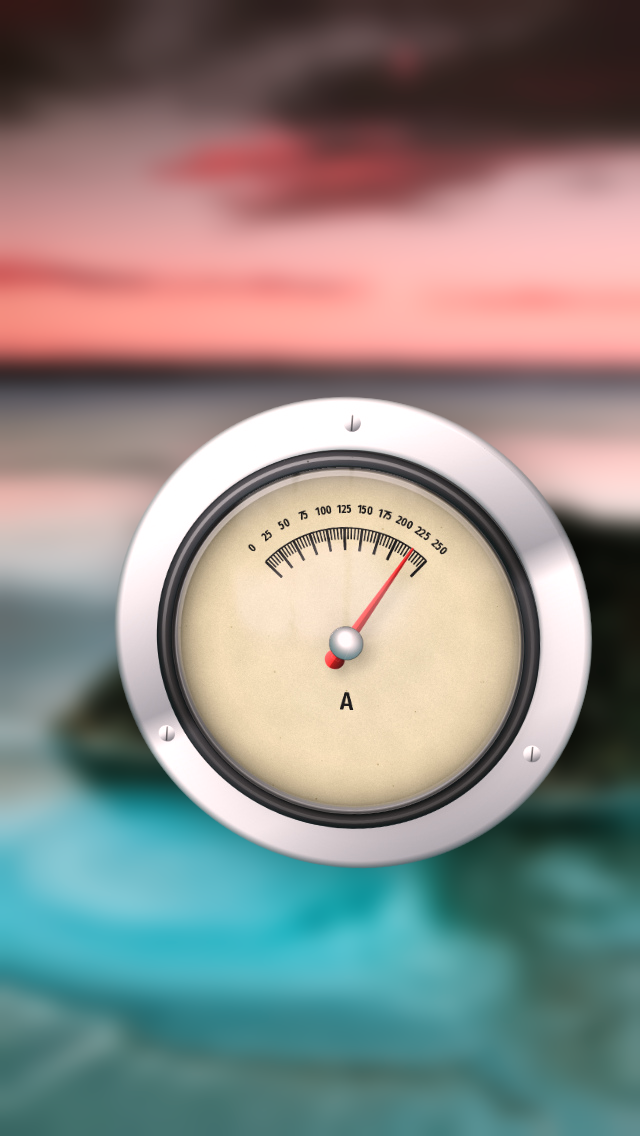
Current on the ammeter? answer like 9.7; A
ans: 225; A
